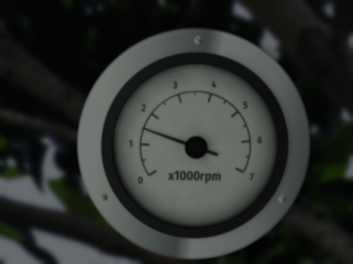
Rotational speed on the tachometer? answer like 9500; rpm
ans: 1500; rpm
